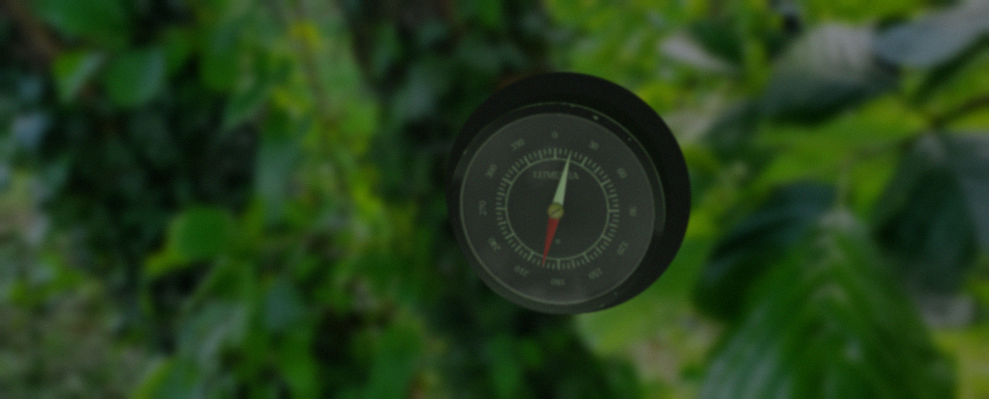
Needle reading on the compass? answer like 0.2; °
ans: 195; °
